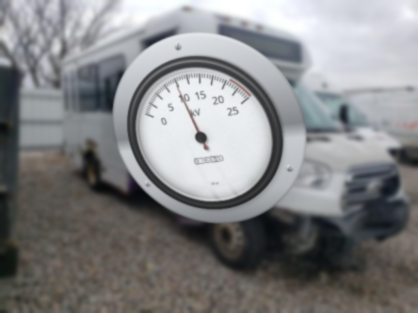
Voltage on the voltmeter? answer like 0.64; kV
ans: 10; kV
